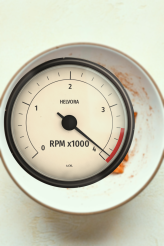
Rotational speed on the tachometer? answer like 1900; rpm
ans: 3900; rpm
